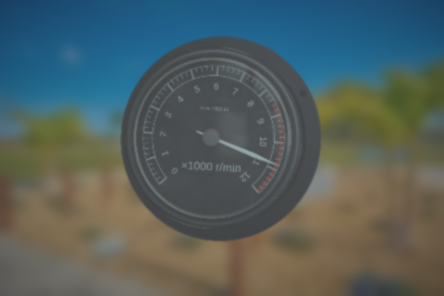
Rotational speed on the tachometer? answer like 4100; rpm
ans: 10800; rpm
